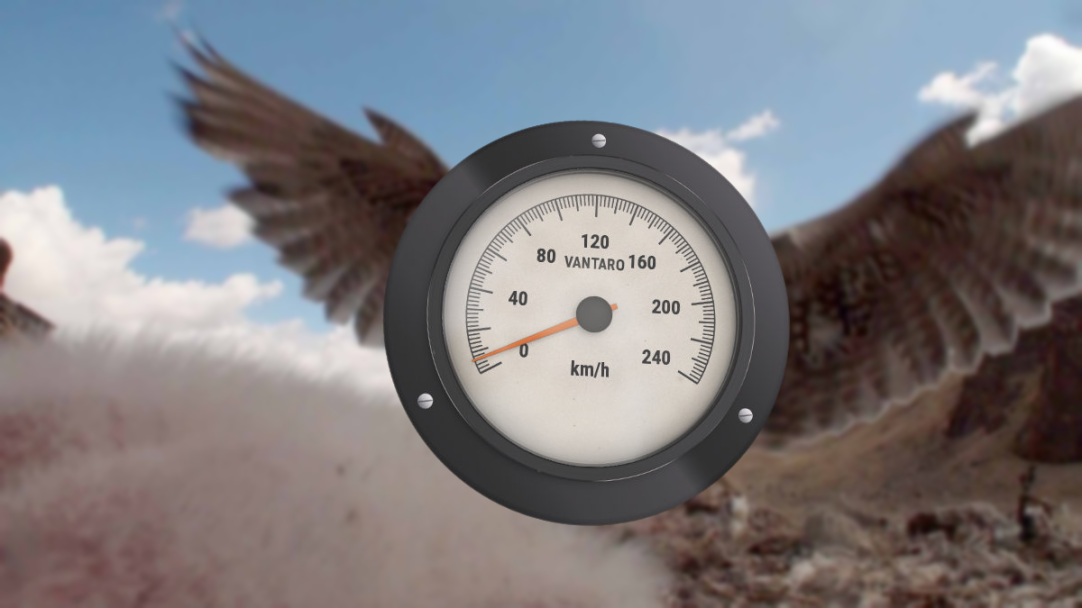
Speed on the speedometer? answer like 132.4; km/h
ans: 6; km/h
